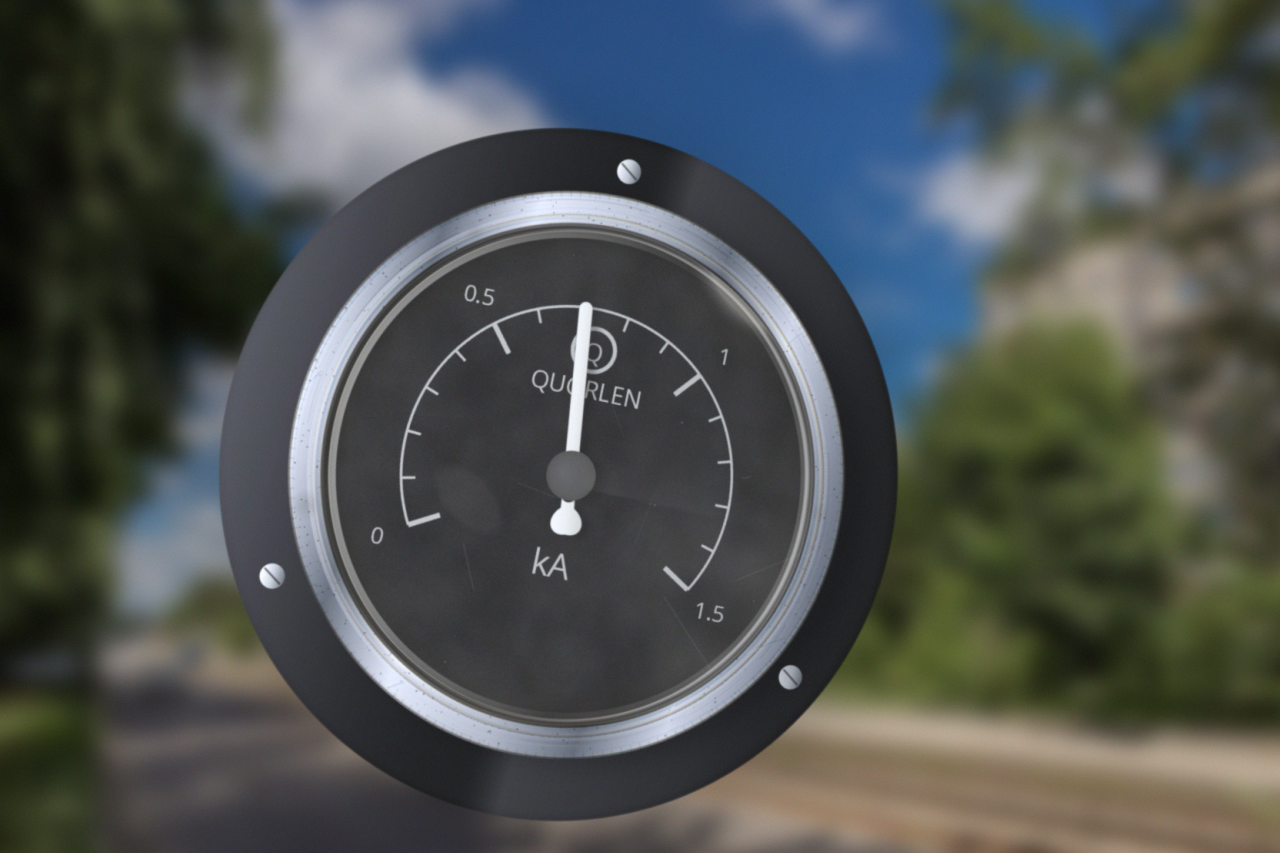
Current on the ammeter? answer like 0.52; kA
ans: 0.7; kA
